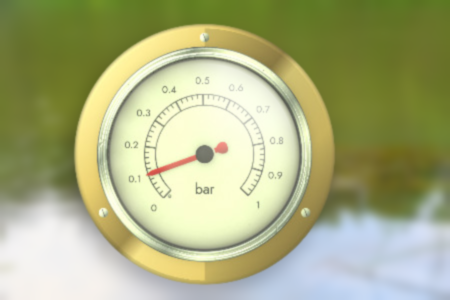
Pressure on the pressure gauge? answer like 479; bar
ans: 0.1; bar
